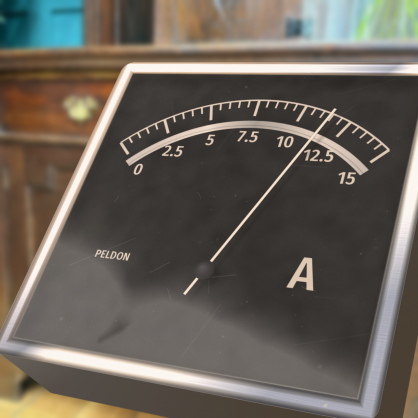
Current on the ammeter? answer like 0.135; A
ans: 11.5; A
